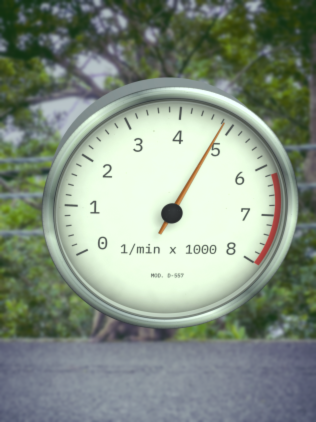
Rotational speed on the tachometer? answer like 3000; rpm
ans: 4800; rpm
